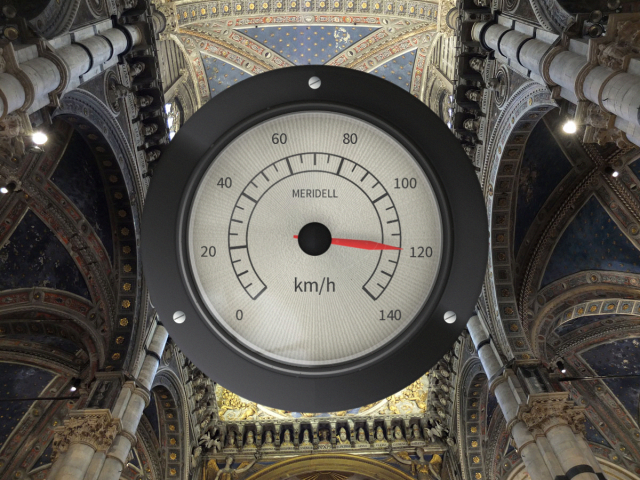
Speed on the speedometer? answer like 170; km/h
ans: 120; km/h
